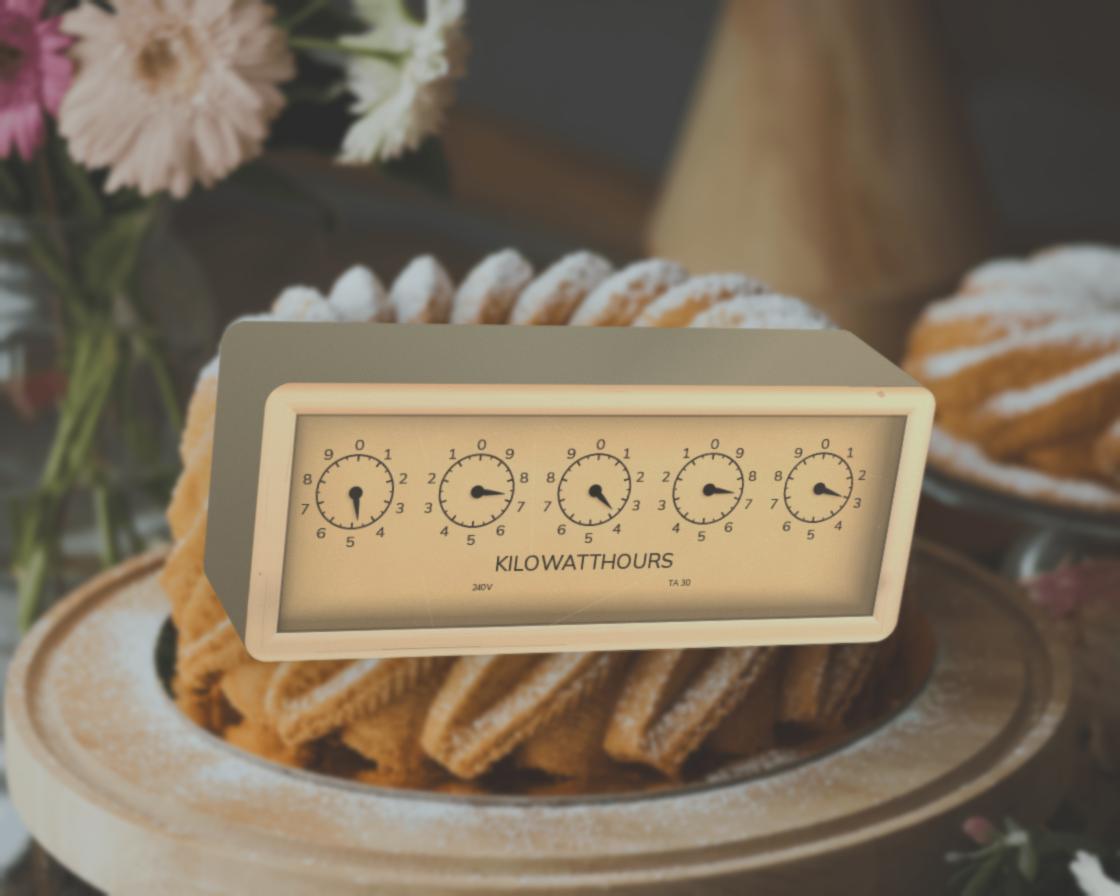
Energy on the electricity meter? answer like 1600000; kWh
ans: 47373; kWh
